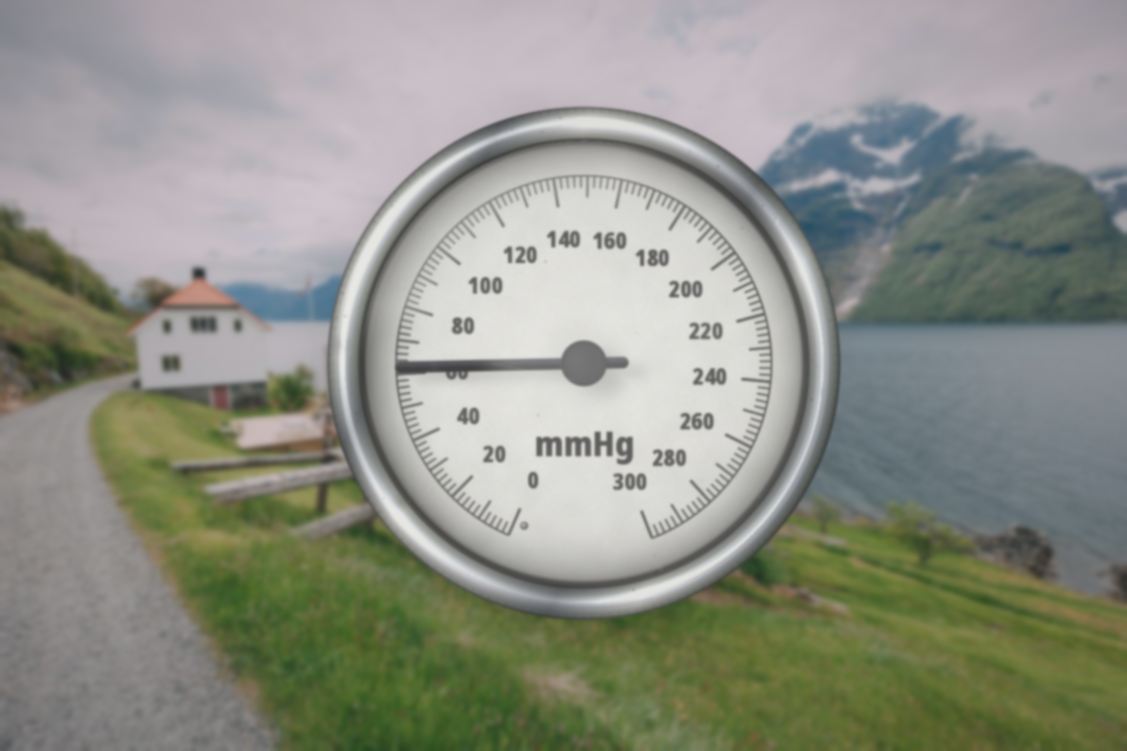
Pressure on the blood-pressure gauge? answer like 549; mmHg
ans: 62; mmHg
